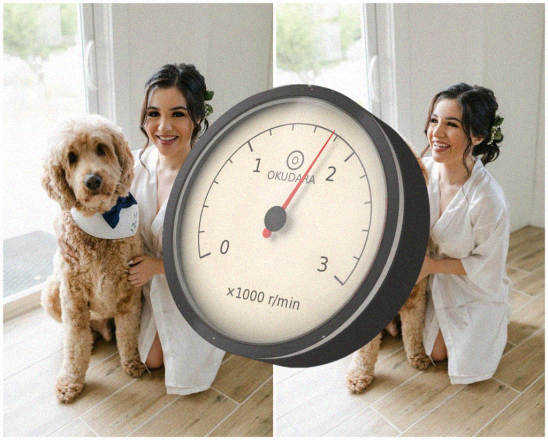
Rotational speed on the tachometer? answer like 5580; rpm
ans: 1800; rpm
